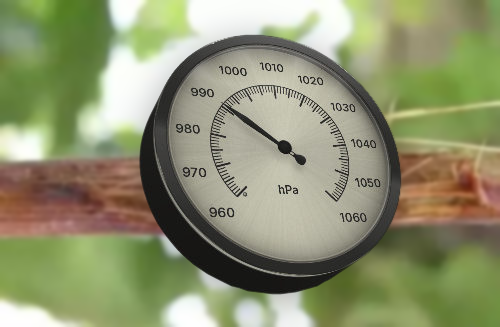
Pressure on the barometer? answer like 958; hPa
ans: 990; hPa
